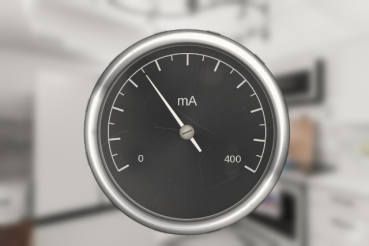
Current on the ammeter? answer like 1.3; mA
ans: 140; mA
